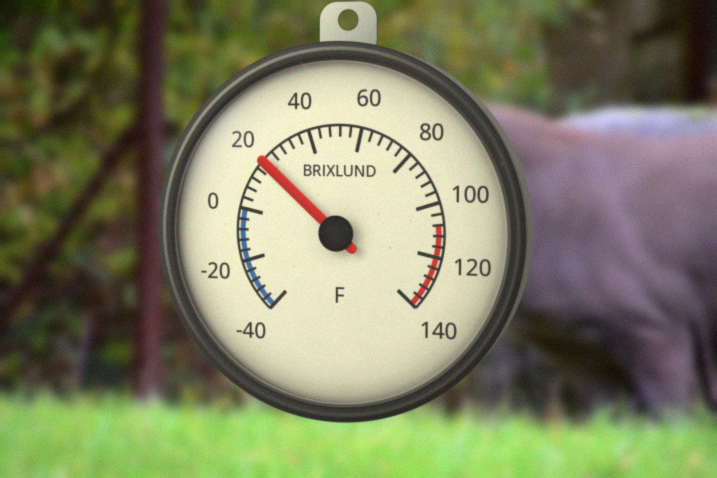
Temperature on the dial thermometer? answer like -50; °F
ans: 20; °F
